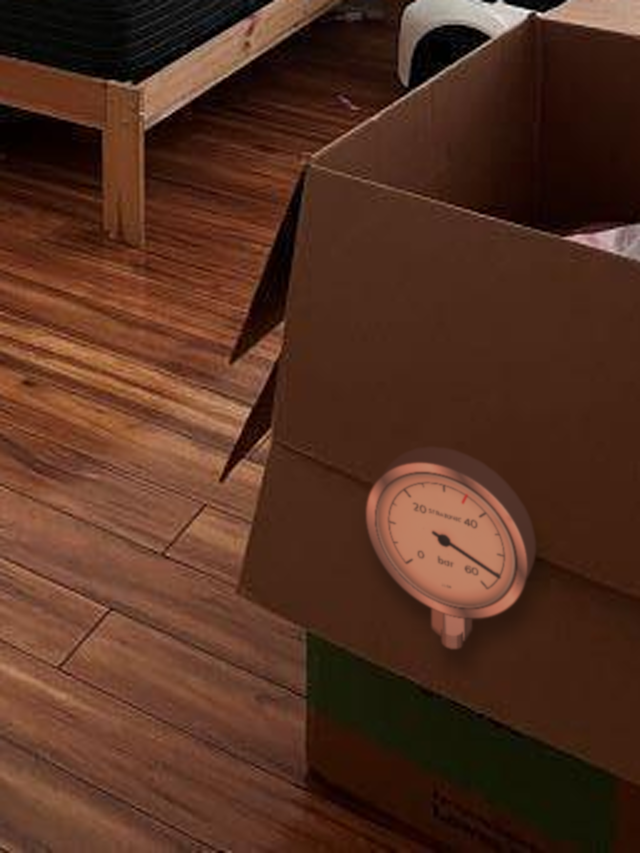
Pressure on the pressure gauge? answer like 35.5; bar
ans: 55; bar
